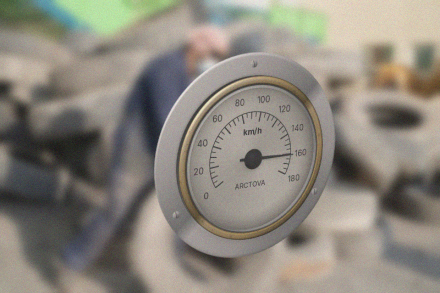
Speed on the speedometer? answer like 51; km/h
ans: 160; km/h
